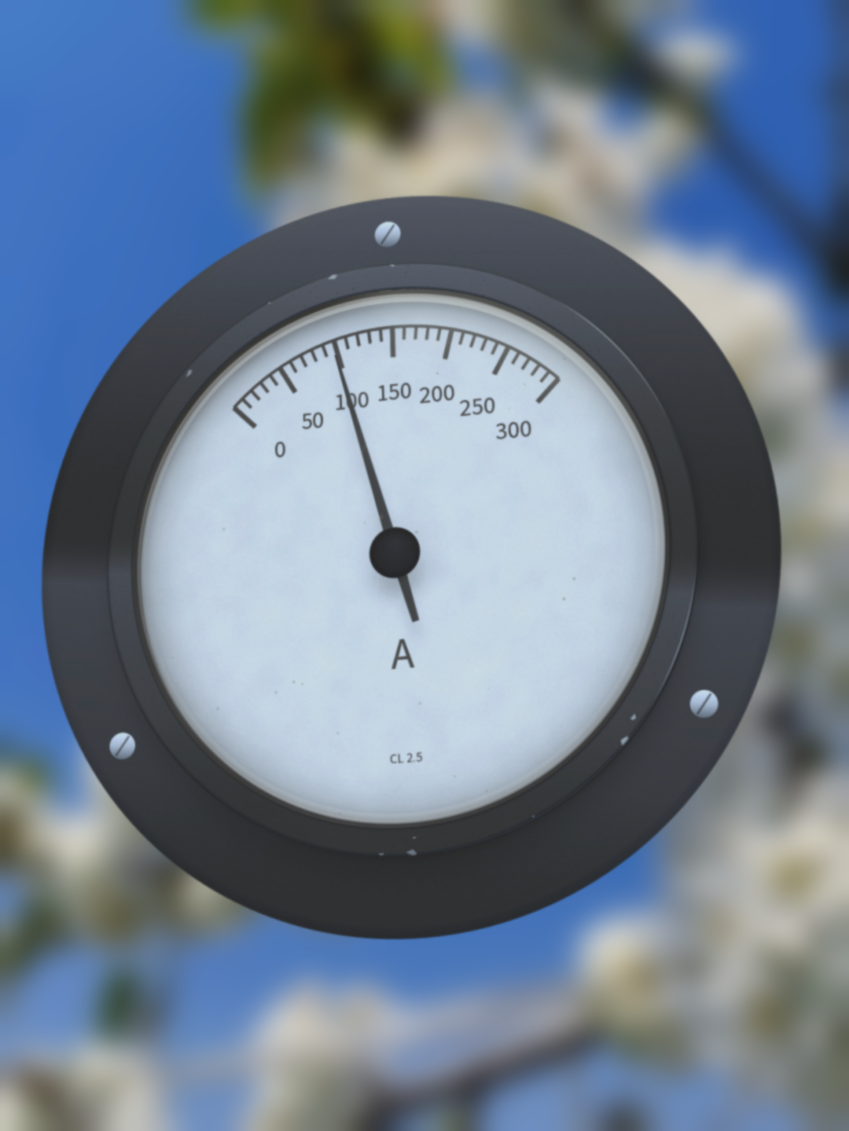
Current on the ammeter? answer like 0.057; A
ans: 100; A
